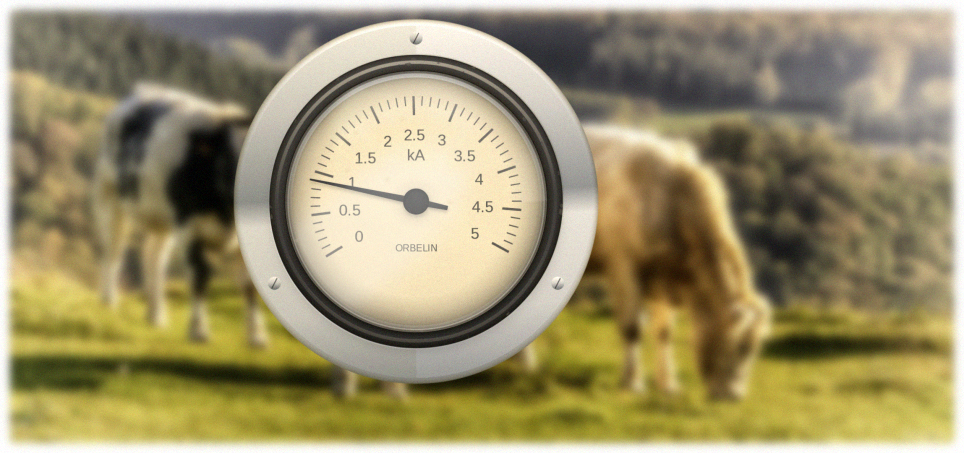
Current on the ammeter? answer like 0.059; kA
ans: 0.9; kA
